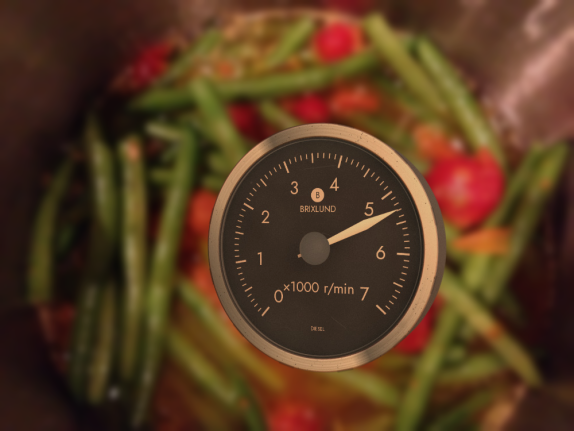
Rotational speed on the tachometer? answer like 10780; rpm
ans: 5300; rpm
